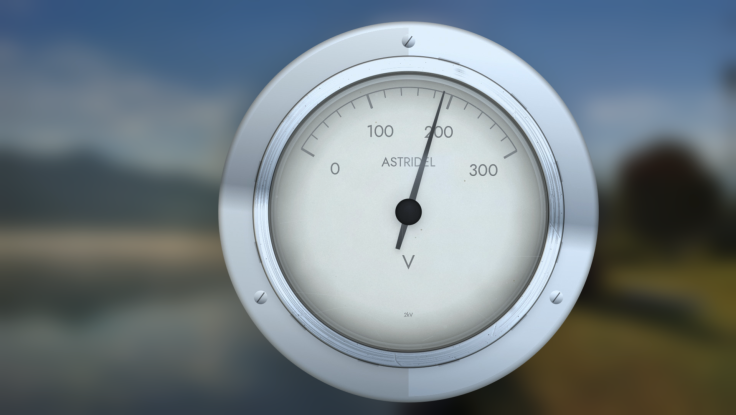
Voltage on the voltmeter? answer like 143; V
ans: 190; V
